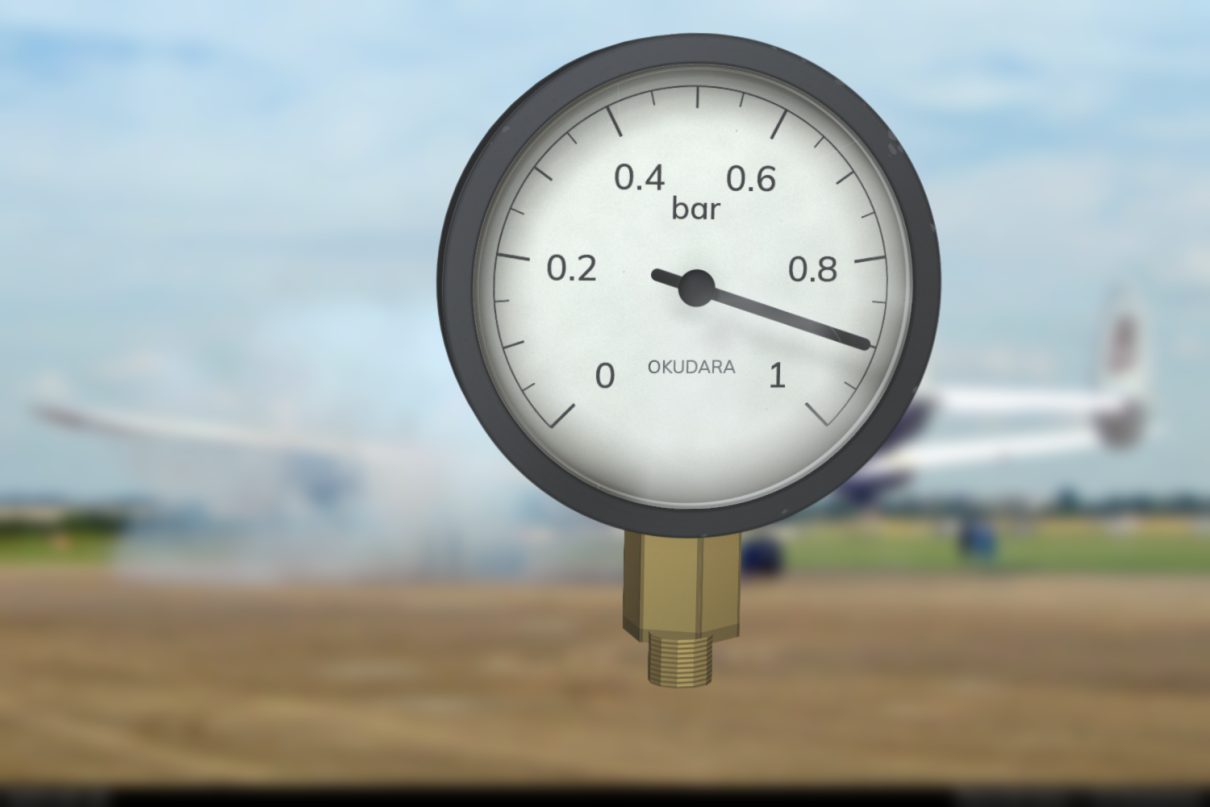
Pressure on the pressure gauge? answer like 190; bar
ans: 0.9; bar
